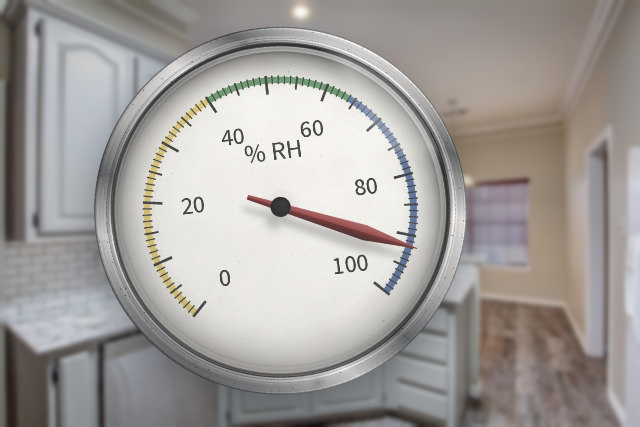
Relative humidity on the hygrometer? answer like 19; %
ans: 92; %
